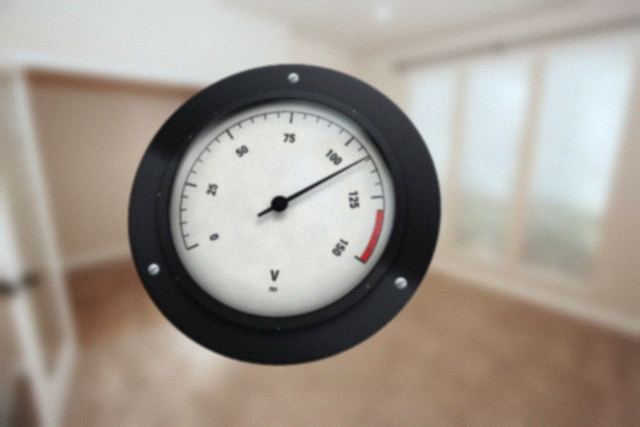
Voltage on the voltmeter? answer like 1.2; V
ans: 110; V
